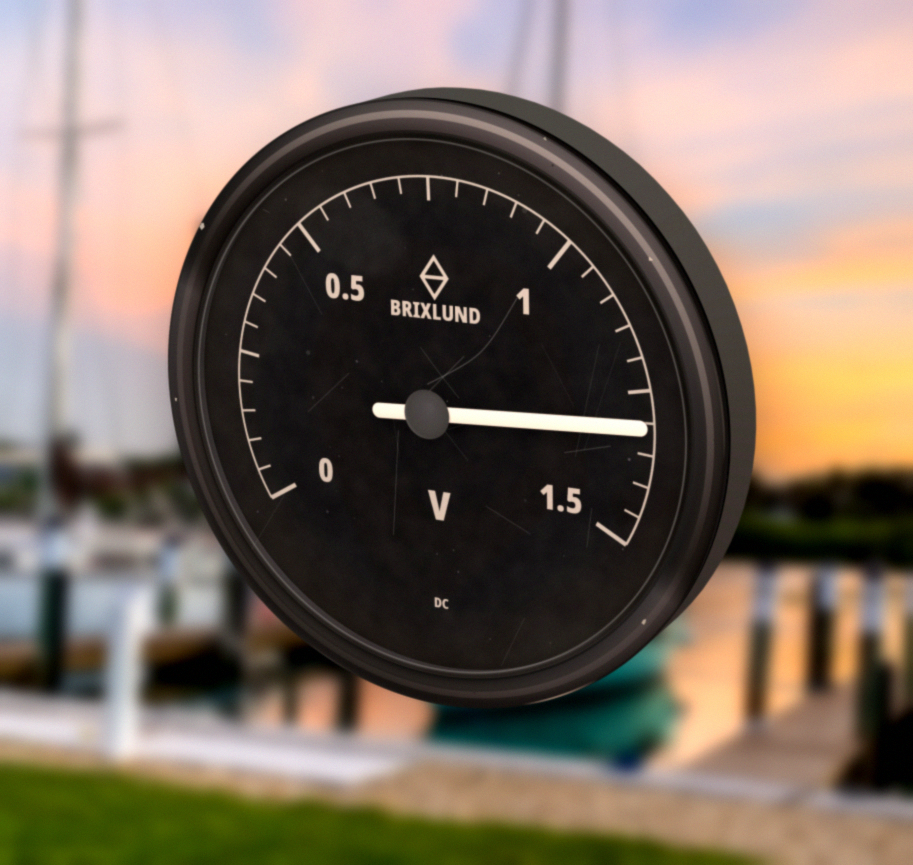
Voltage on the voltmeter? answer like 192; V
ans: 1.3; V
